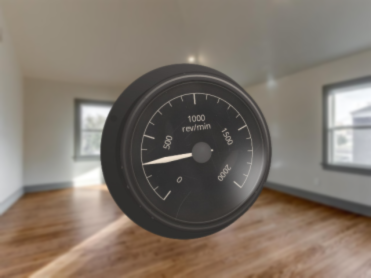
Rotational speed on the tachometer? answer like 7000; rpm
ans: 300; rpm
